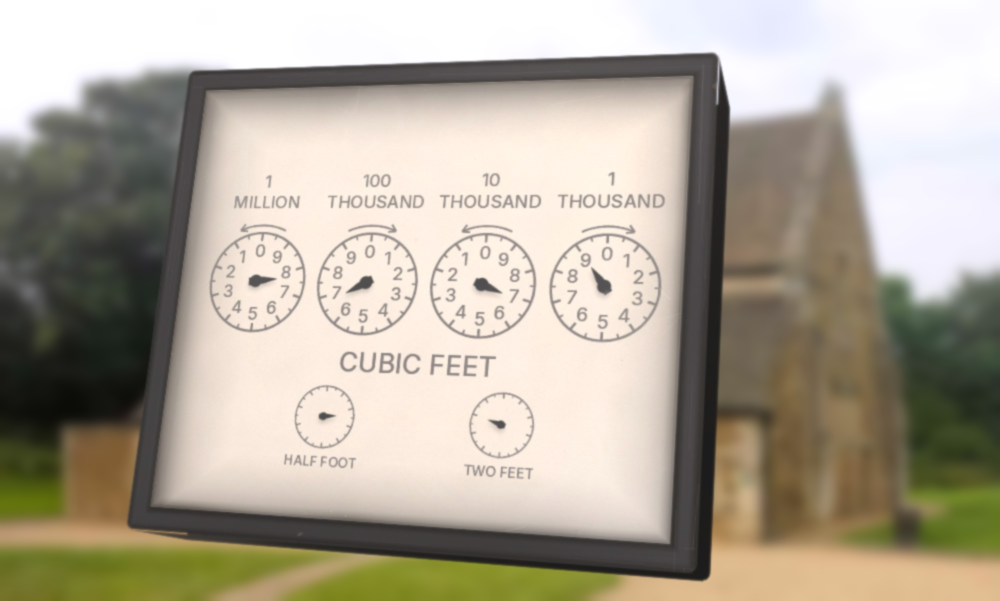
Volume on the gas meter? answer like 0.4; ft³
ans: 766900; ft³
